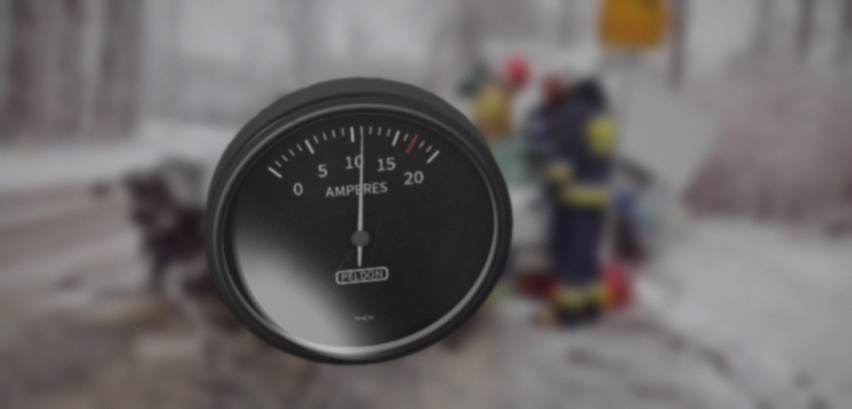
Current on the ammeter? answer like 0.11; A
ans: 11; A
